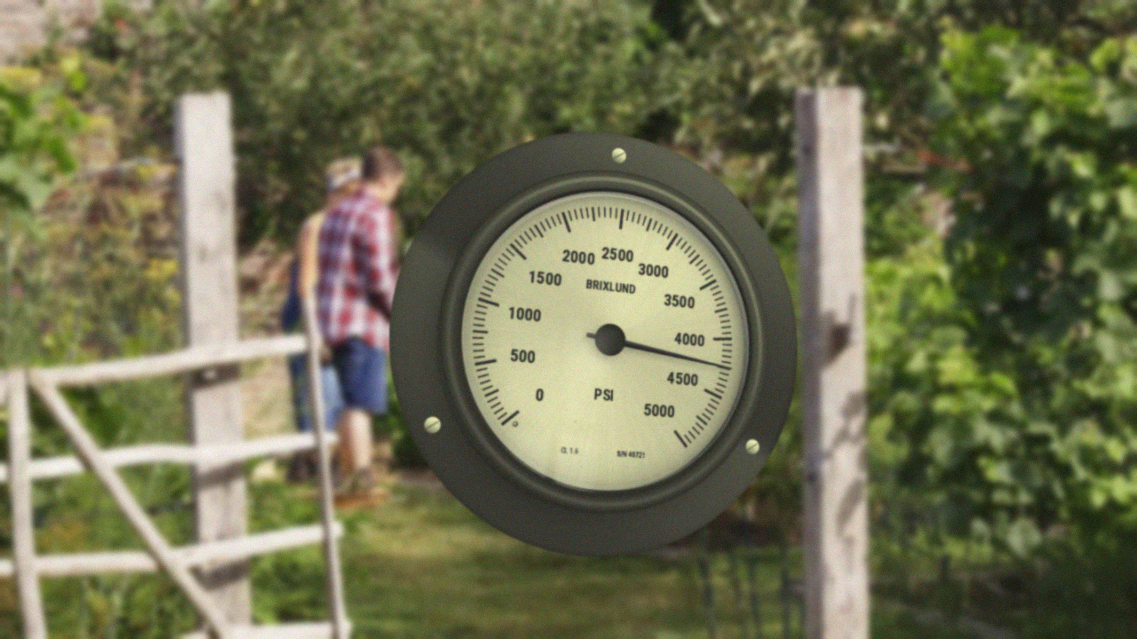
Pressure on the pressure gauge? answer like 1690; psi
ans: 4250; psi
